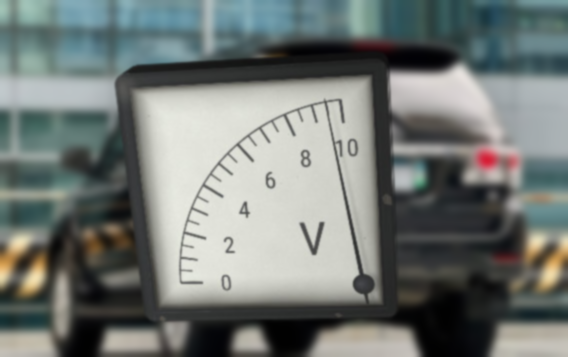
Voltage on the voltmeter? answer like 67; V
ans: 9.5; V
